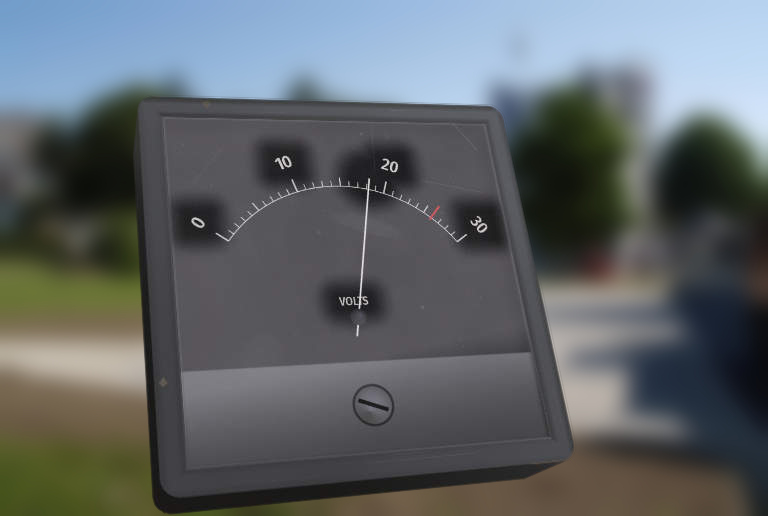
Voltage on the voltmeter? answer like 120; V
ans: 18; V
